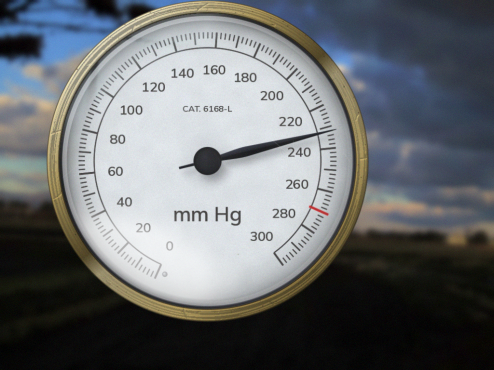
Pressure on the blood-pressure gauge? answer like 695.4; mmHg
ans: 232; mmHg
